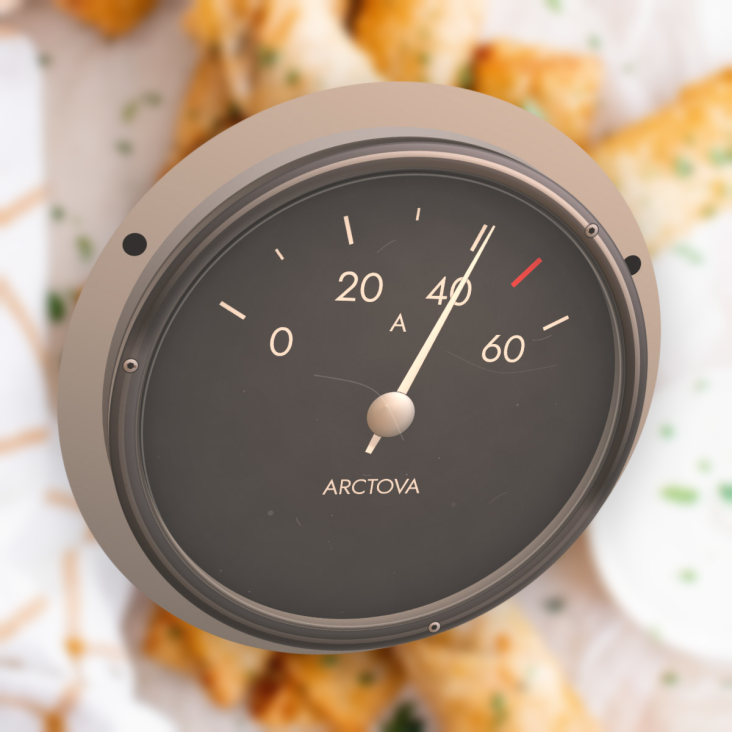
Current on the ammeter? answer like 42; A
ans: 40; A
